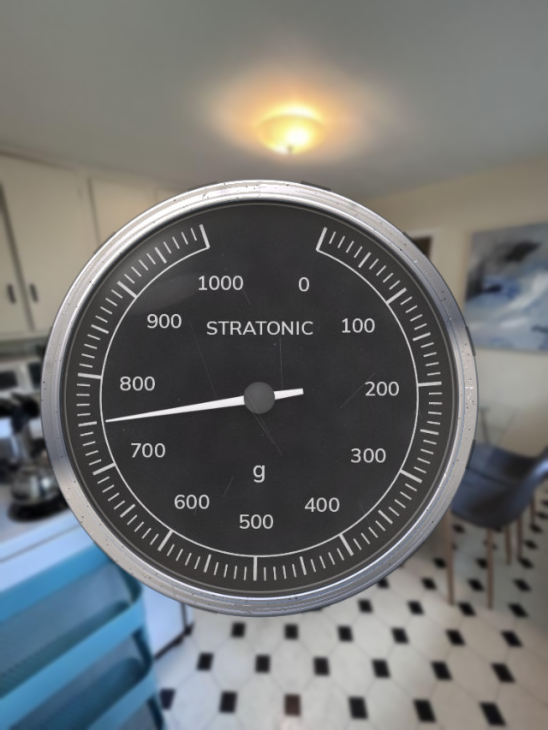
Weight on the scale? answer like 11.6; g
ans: 750; g
